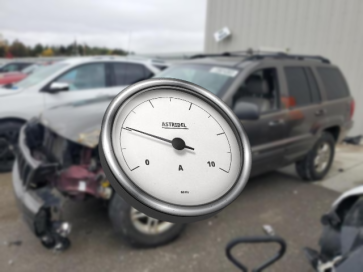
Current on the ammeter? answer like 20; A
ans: 2; A
